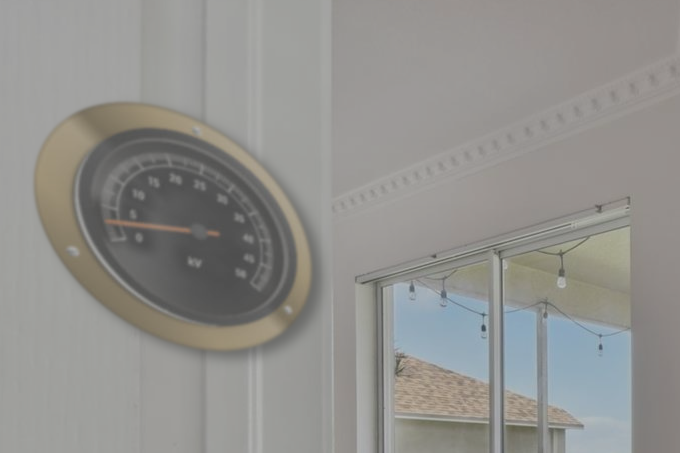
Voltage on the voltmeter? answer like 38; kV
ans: 2.5; kV
